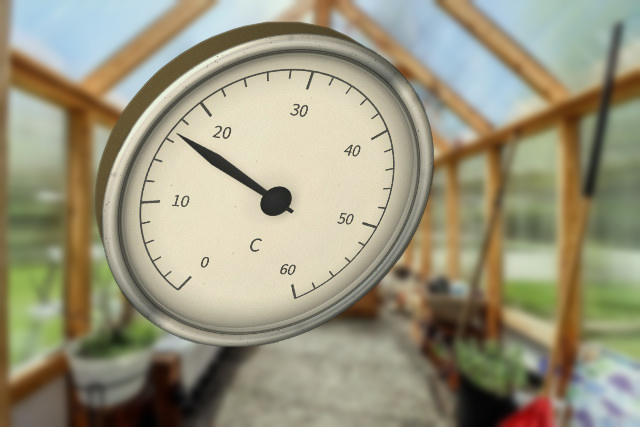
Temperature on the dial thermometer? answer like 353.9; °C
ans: 17; °C
